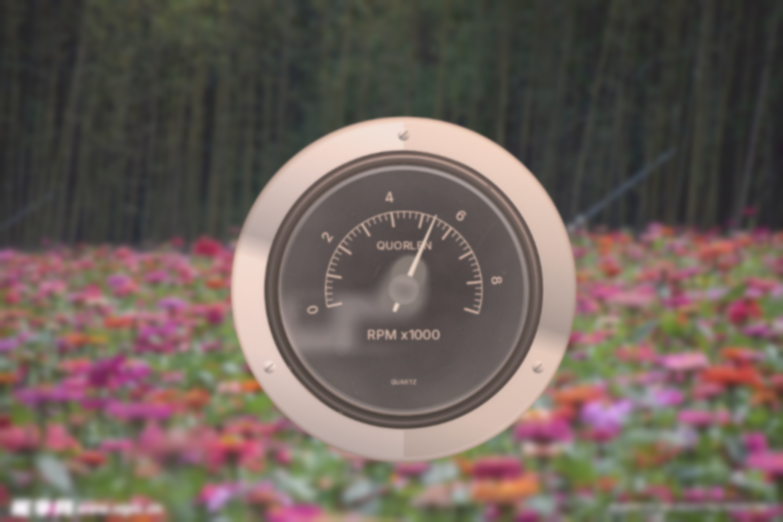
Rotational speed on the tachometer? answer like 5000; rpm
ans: 5400; rpm
